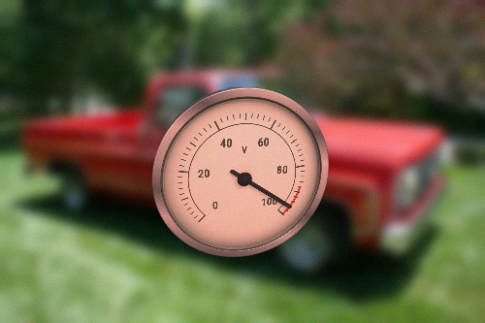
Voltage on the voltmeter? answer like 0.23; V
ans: 96; V
